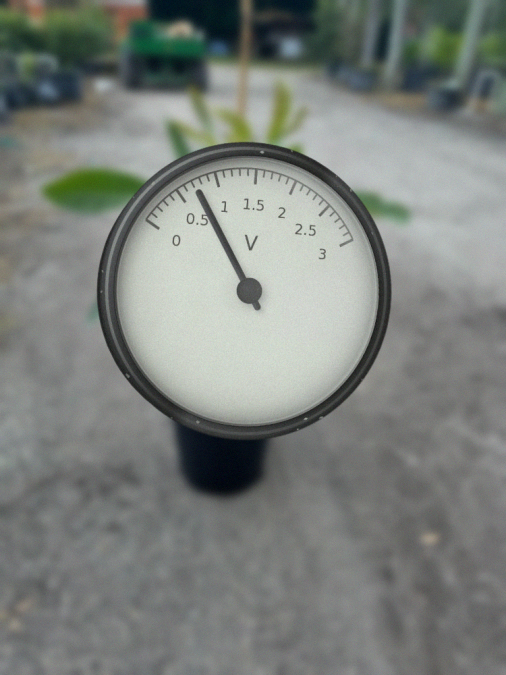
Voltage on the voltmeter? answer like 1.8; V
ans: 0.7; V
